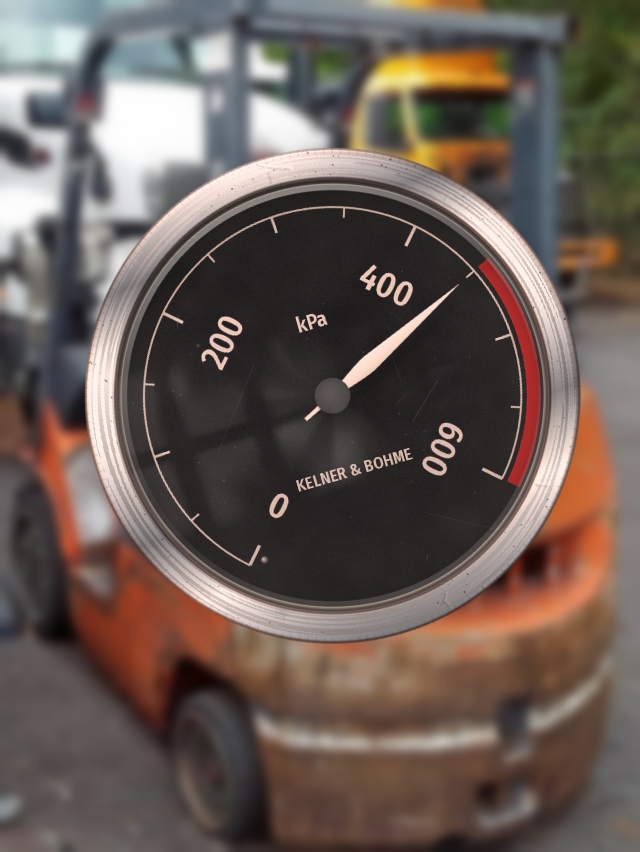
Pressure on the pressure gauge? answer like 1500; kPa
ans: 450; kPa
